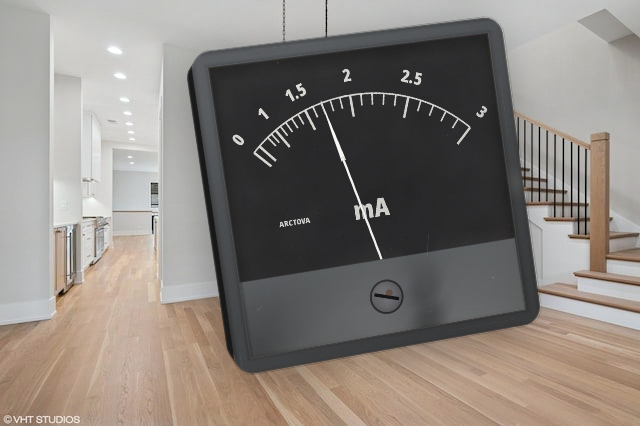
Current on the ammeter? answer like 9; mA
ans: 1.7; mA
